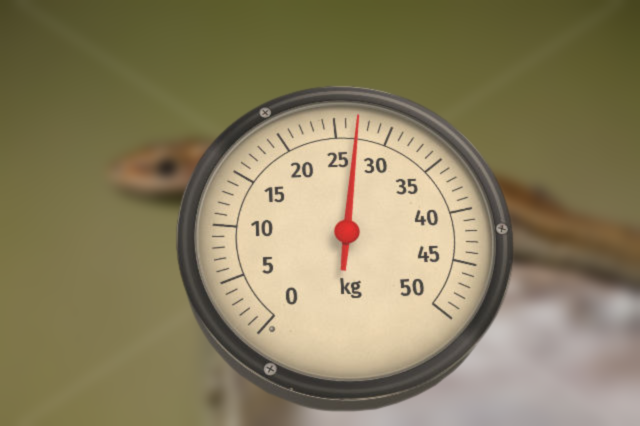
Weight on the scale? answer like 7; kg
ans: 27; kg
